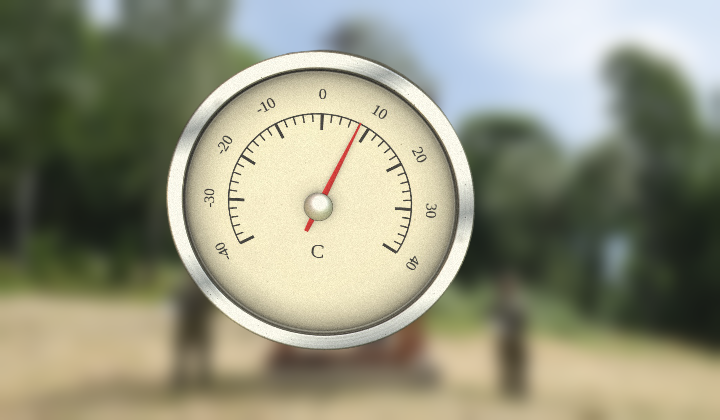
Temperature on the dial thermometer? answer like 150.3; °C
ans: 8; °C
